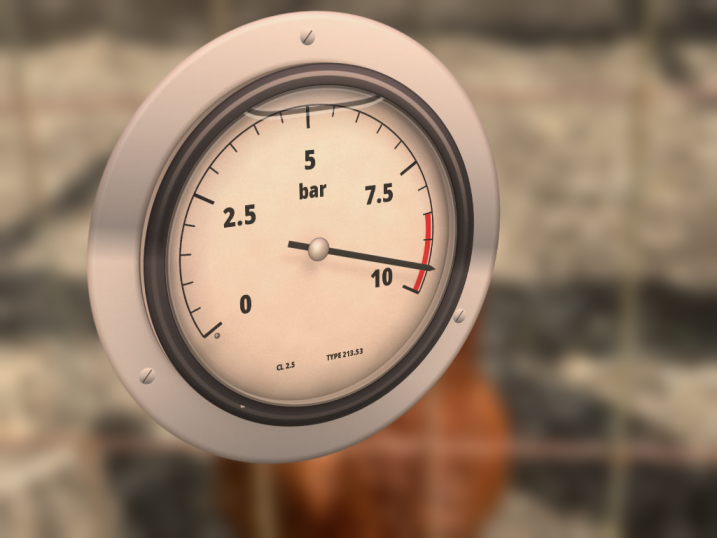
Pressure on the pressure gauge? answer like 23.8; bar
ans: 9.5; bar
